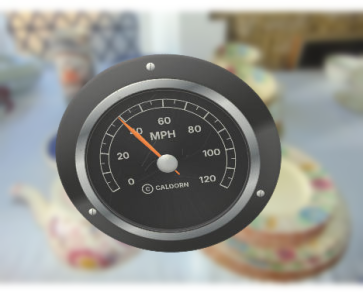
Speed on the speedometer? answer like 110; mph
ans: 40; mph
